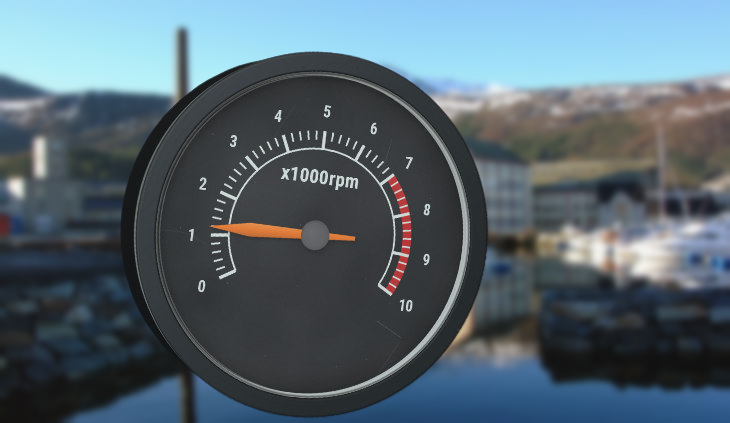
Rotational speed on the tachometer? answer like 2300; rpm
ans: 1200; rpm
